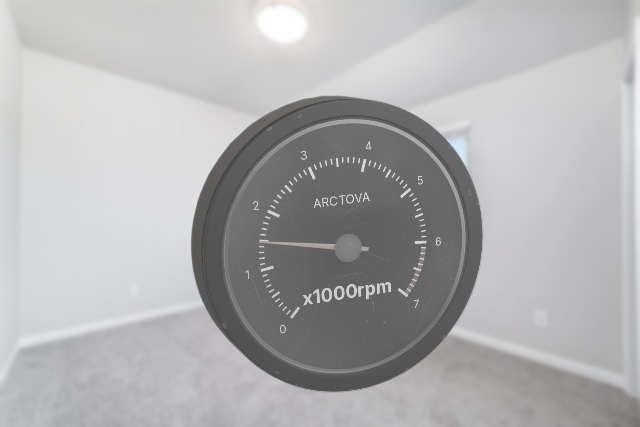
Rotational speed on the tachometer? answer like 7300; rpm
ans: 1500; rpm
